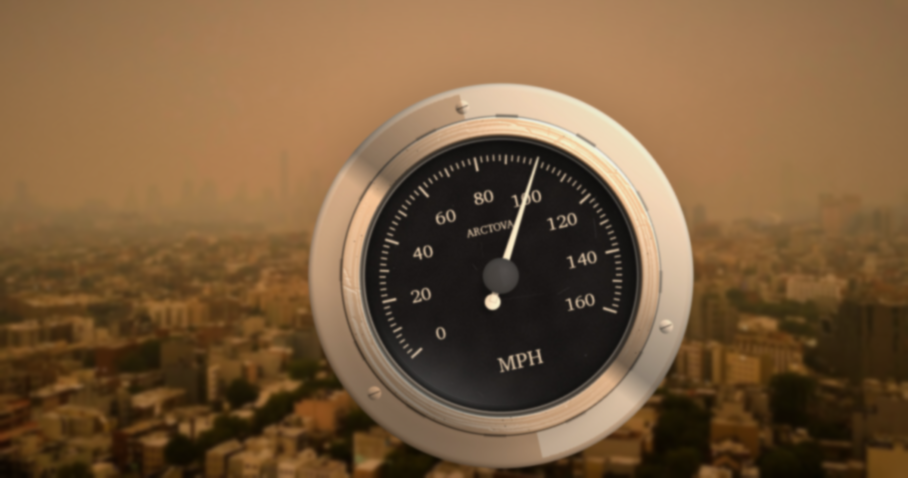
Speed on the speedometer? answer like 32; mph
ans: 100; mph
